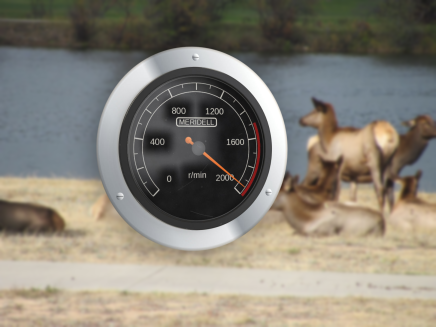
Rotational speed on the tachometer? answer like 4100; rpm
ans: 1950; rpm
